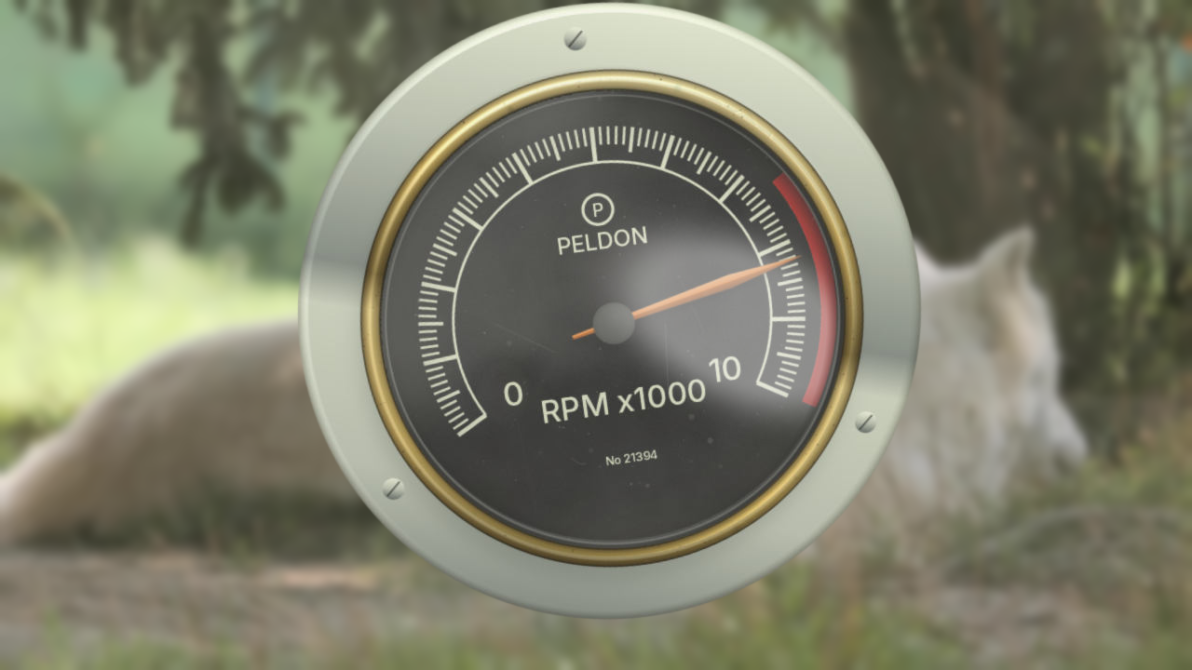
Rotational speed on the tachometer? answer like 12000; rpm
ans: 8200; rpm
